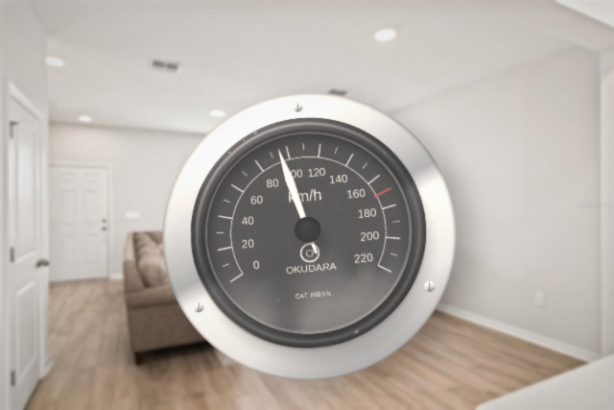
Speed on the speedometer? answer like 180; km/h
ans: 95; km/h
